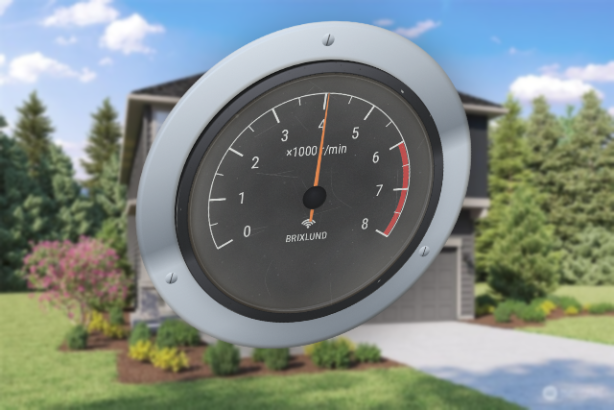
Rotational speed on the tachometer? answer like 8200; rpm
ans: 4000; rpm
